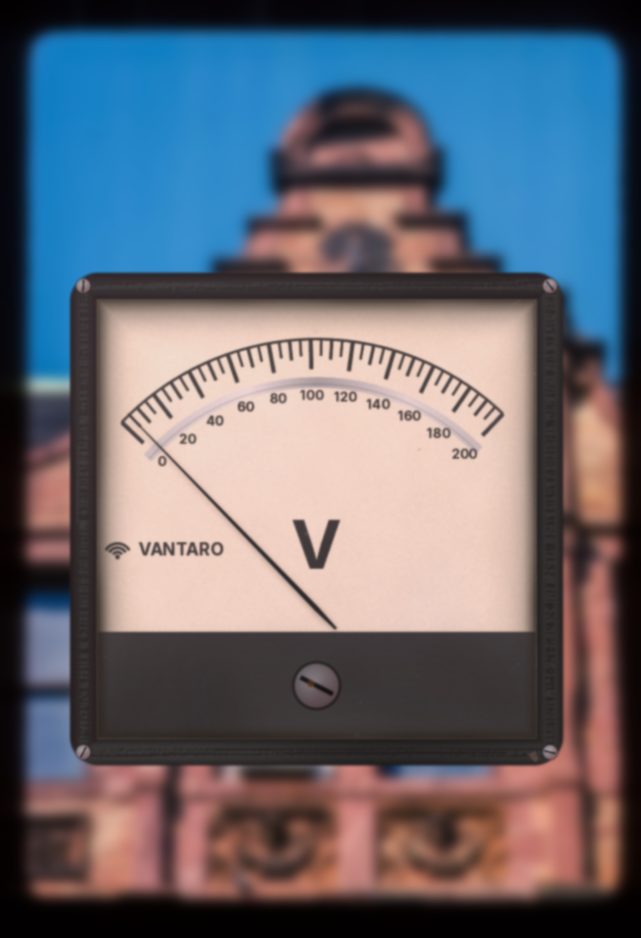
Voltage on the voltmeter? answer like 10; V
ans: 5; V
